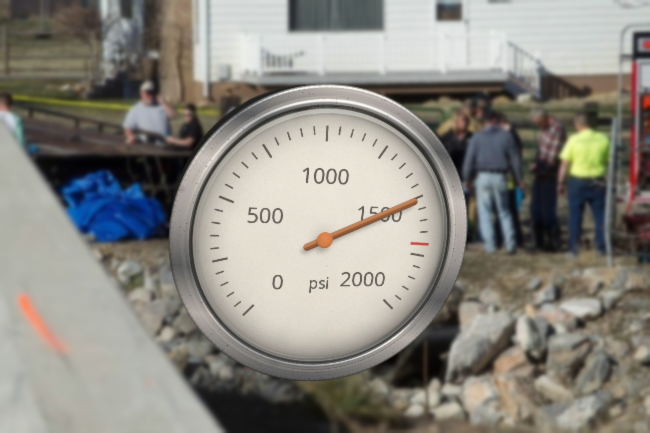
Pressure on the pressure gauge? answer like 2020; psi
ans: 1500; psi
